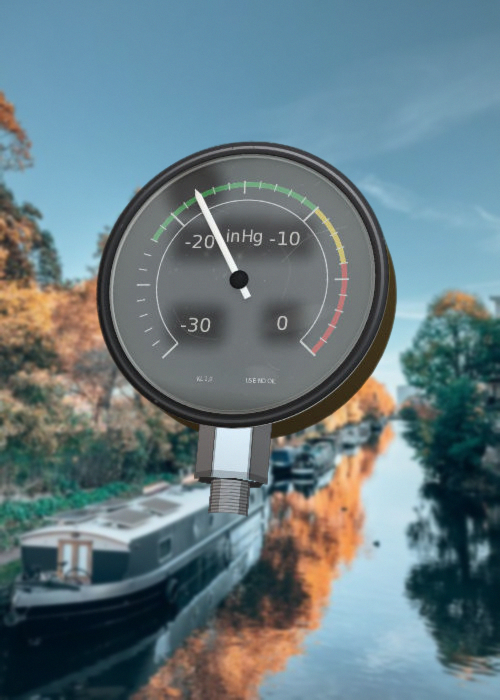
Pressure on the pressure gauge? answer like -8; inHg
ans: -18; inHg
